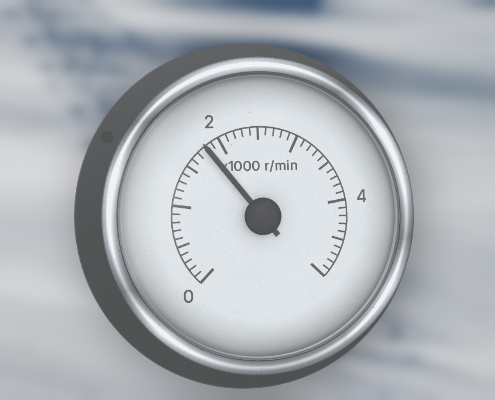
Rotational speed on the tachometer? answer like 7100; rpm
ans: 1800; rpm
